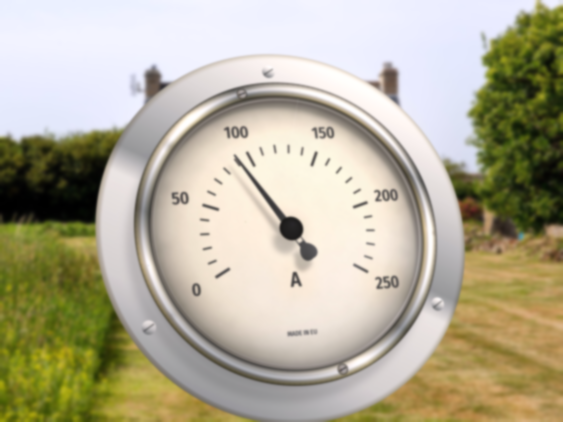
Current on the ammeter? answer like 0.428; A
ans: 90; A
